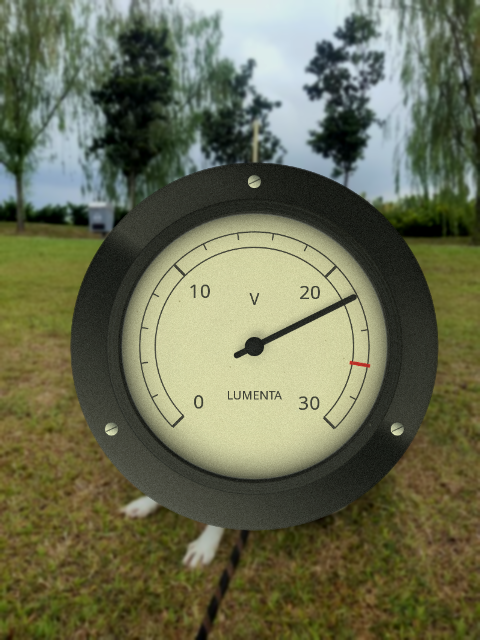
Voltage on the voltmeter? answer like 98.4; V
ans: 22; V
